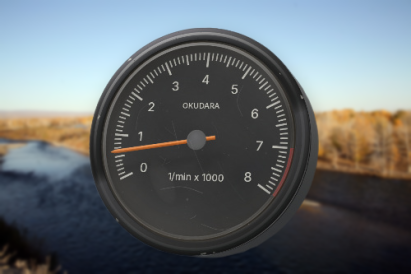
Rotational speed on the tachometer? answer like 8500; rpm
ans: 600; rpm
